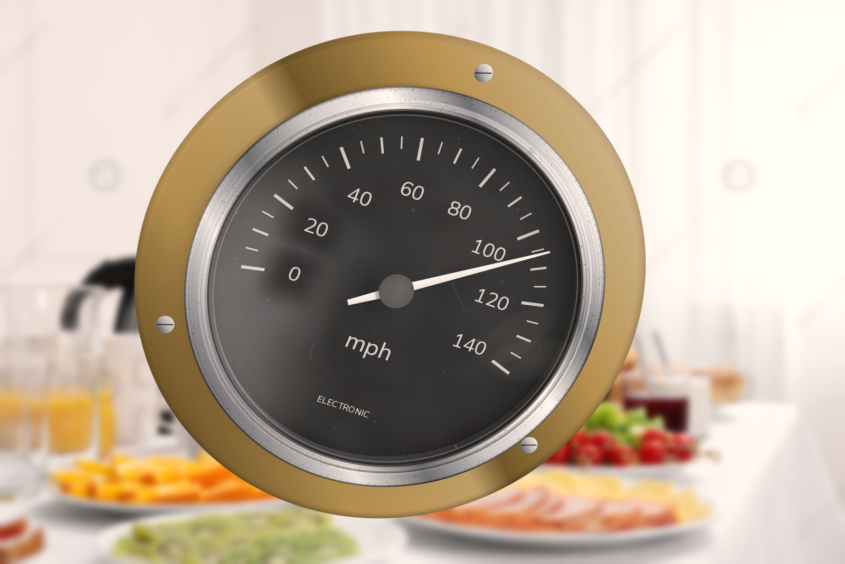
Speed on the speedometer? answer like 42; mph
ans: 105; mph
